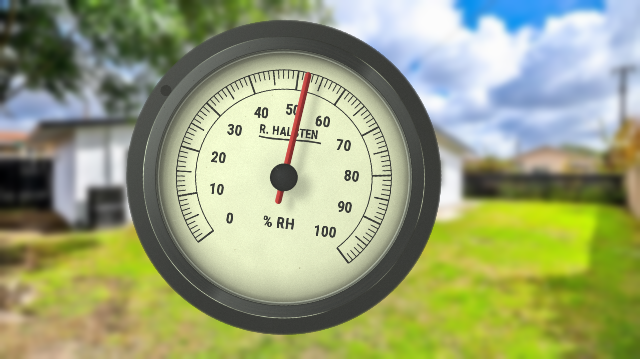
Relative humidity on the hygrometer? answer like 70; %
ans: 52; %
